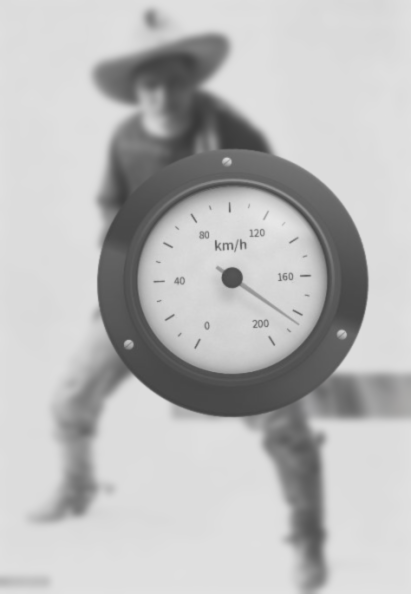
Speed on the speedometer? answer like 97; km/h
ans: 185; km/h
